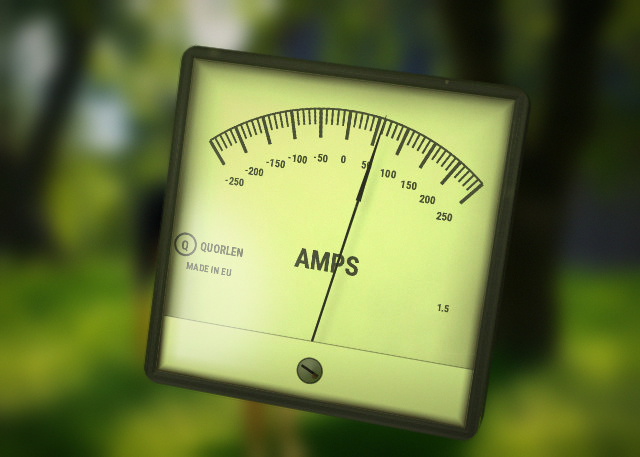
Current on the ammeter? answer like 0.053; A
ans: 60; A
